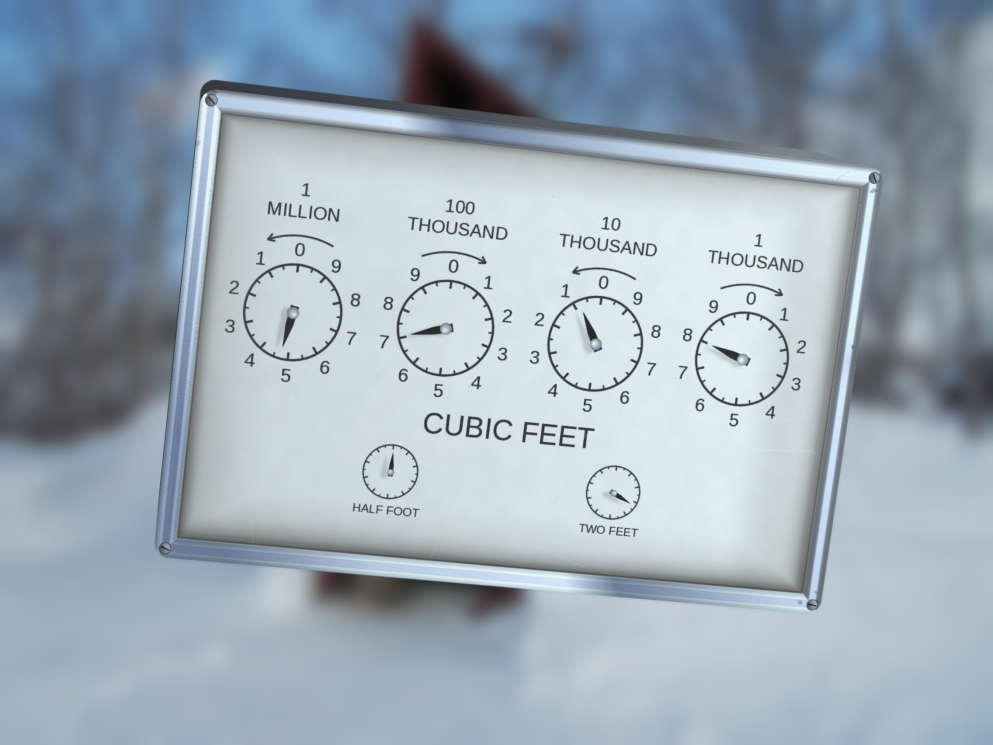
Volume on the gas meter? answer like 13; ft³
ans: 470800; ft³
